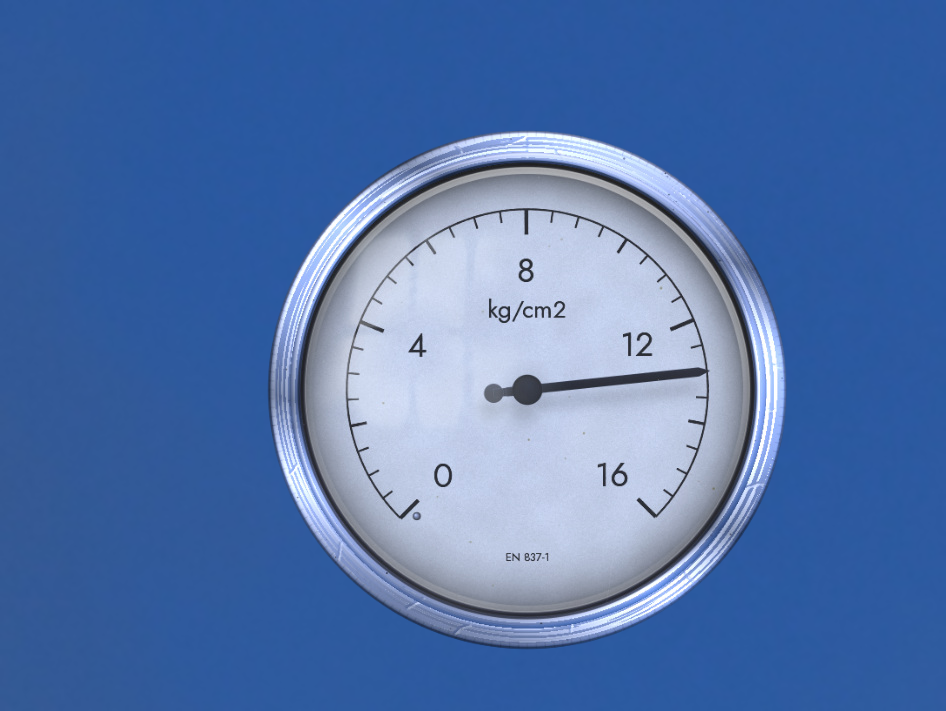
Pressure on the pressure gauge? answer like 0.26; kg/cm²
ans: 13; kg/cm²
